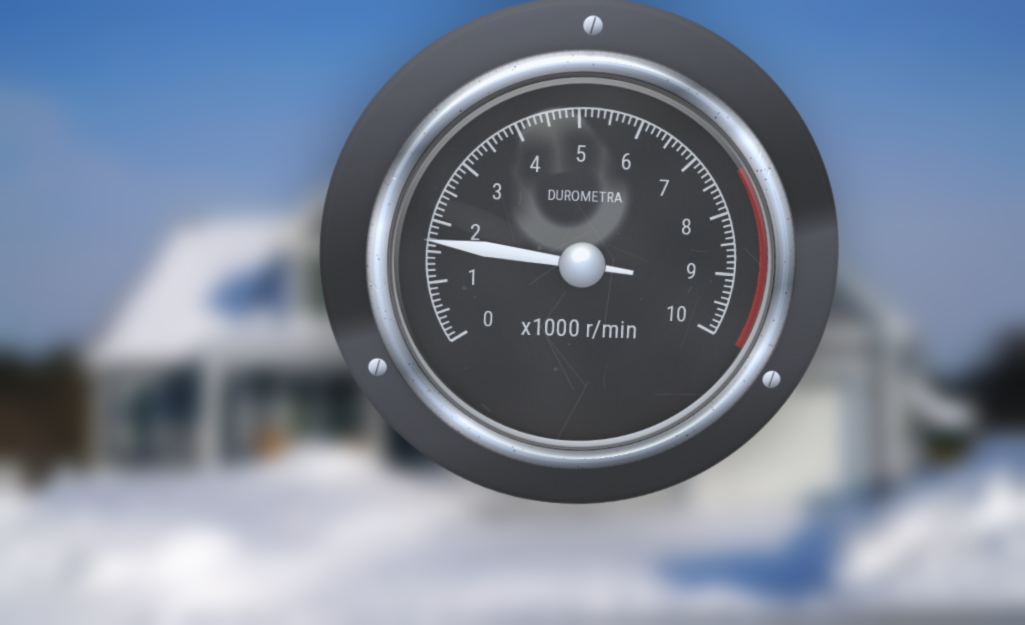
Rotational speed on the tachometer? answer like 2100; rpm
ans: 1700; rpm
